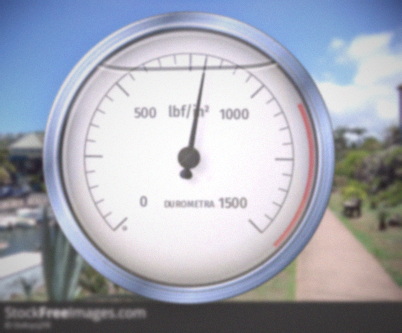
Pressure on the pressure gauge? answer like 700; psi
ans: 800; psi
